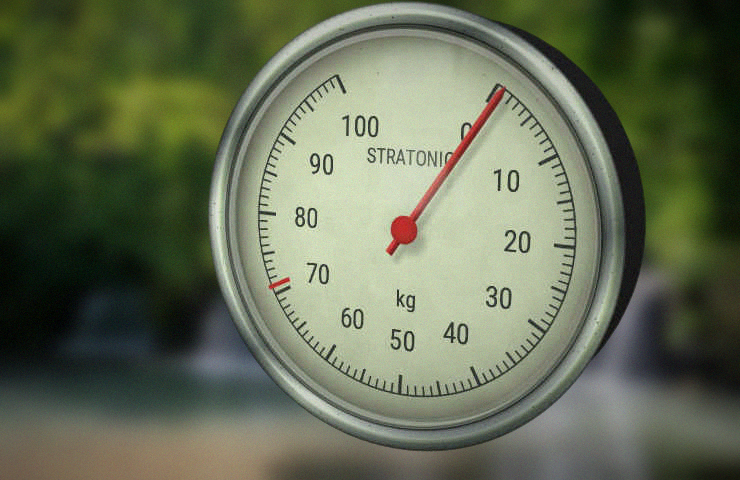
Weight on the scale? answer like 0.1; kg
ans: 1; kg
